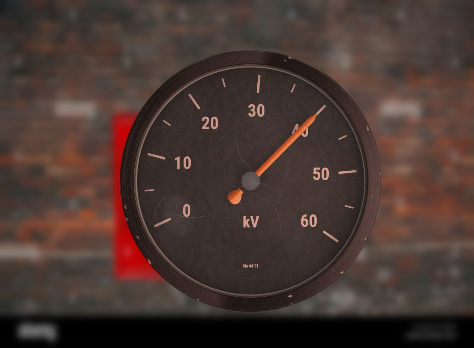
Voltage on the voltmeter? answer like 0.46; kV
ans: 40; kV
